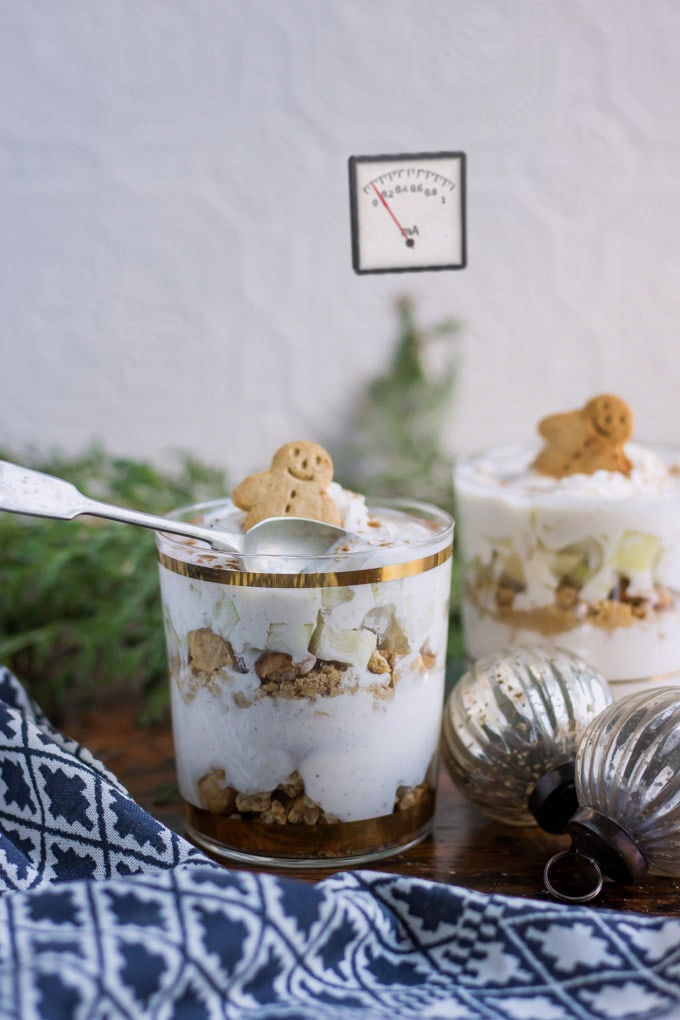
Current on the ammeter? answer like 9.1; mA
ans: 0.1; mA
